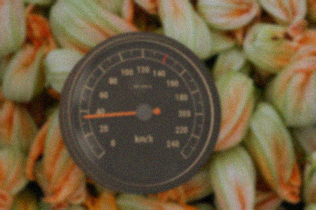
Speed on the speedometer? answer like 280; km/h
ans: 35; km/h
